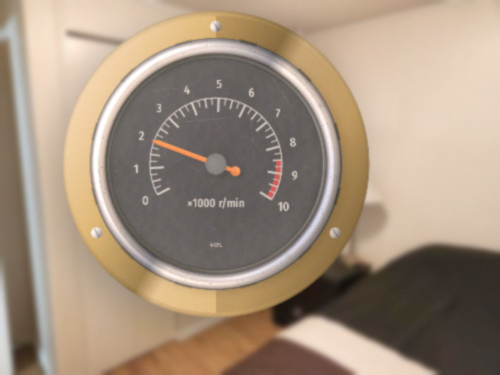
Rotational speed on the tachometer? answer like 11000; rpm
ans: 2000; rpm
